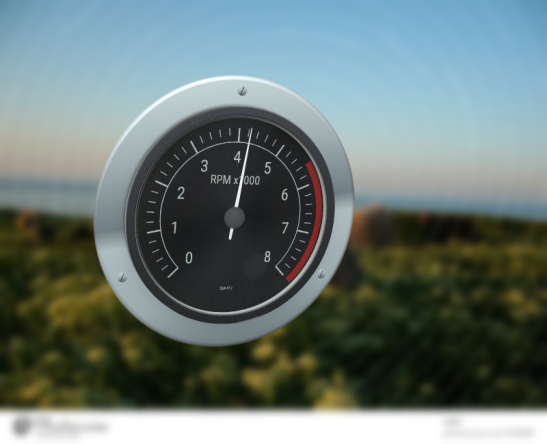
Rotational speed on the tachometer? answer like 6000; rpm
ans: 4200; rpm
